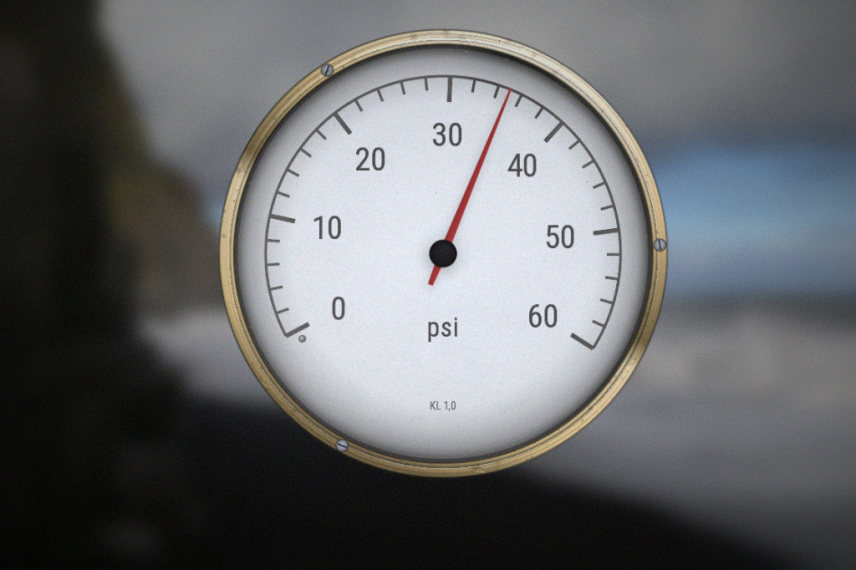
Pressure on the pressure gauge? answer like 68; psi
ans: 35; psi
